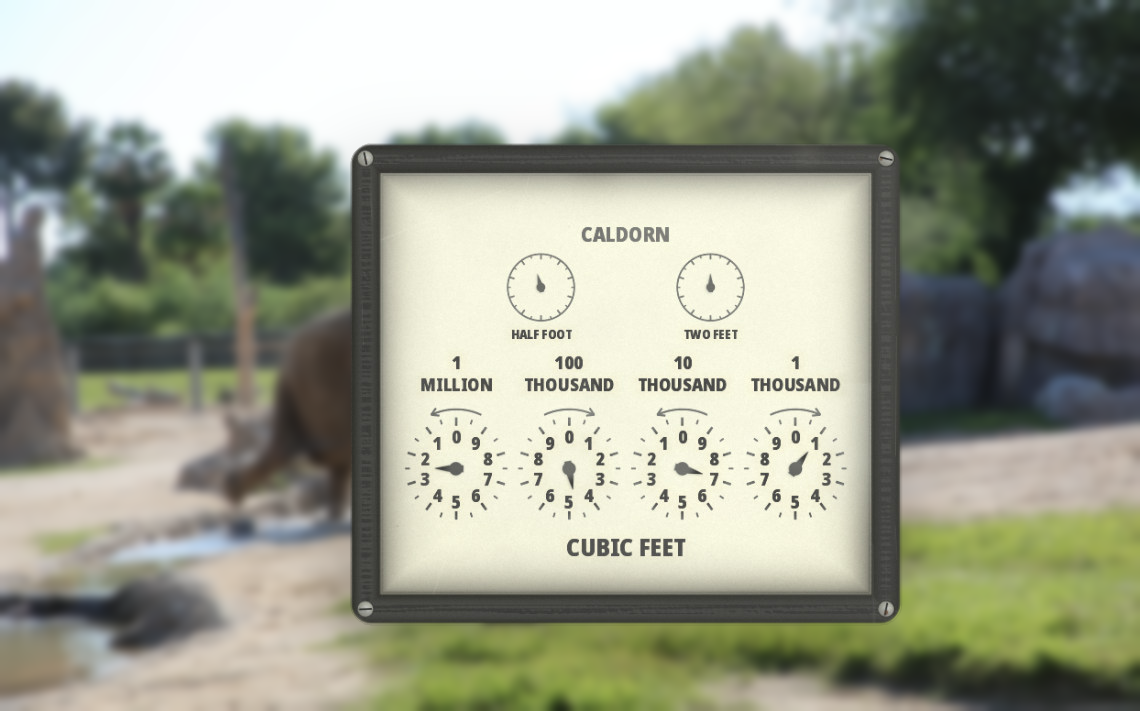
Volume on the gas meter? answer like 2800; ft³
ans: 247100; ft³
